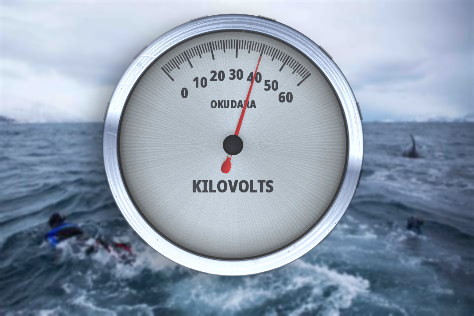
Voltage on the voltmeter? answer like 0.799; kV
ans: 40; kV
